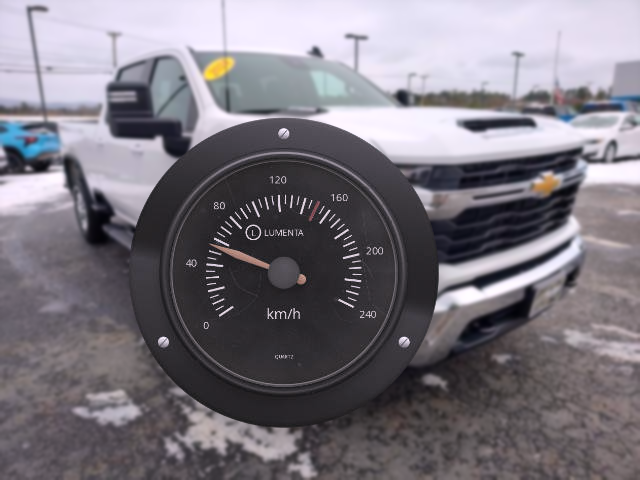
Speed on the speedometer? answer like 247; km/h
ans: 55; km/h
